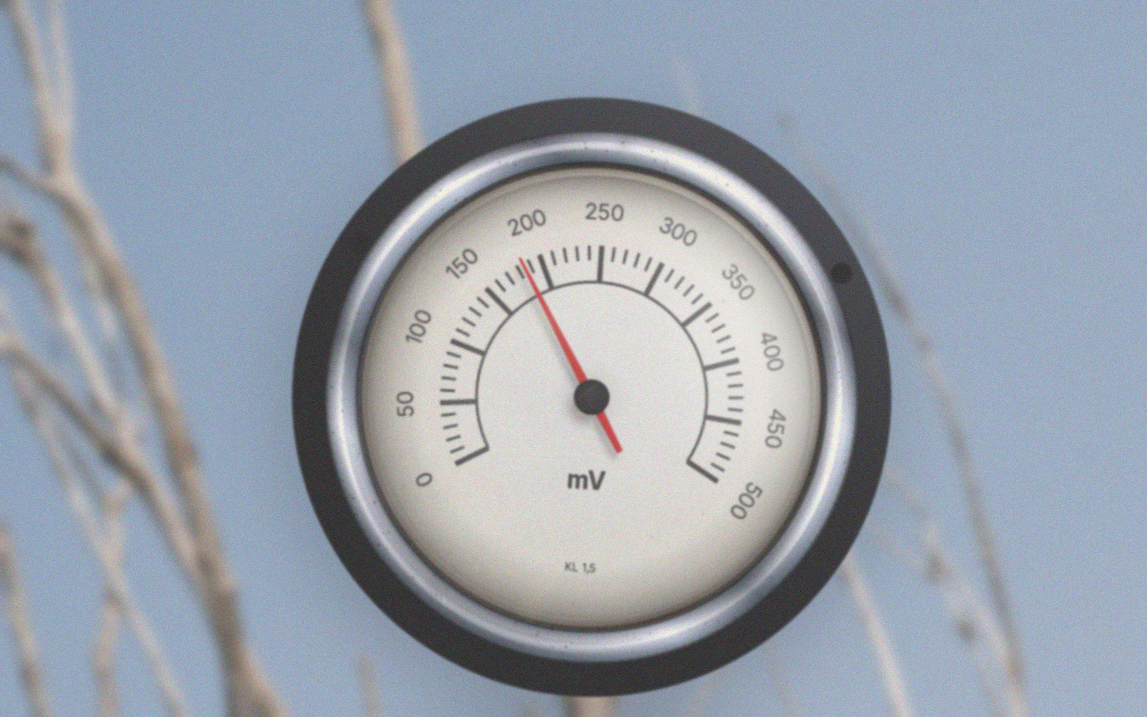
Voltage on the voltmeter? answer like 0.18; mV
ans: 185; mV
